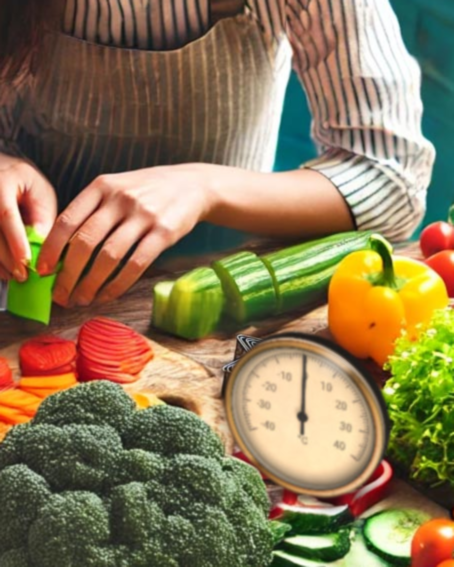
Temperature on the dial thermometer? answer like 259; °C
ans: 0; °C
